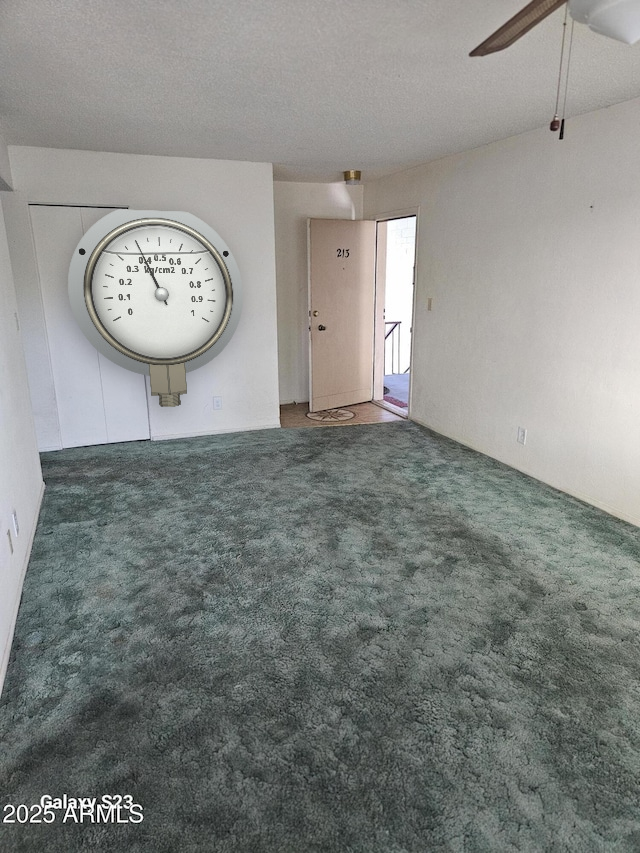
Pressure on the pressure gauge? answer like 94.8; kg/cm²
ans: 0.4; kg/cm²
